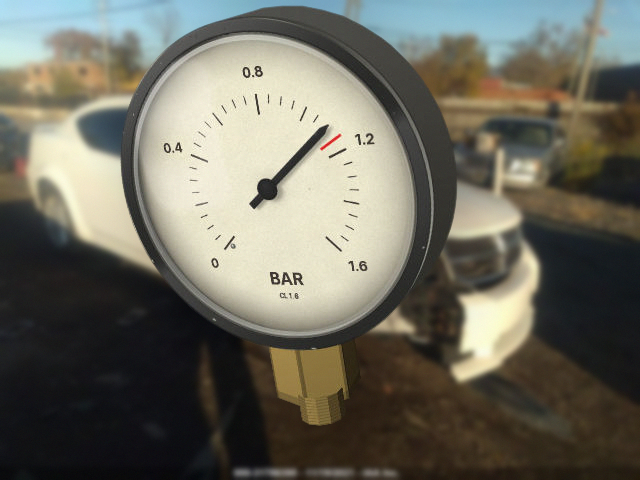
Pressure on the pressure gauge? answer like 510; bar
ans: 1.1; bar
